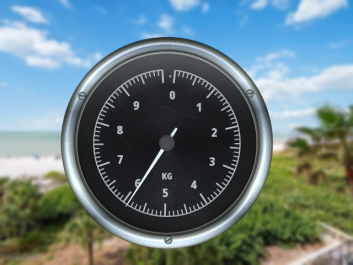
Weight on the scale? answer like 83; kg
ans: 5.9; kg
